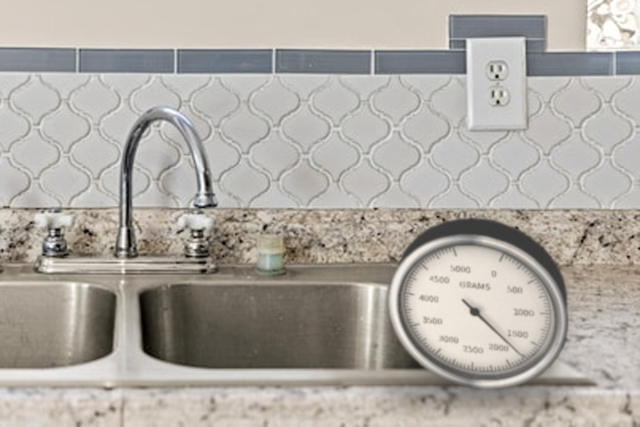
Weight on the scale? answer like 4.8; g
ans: 1750; g
